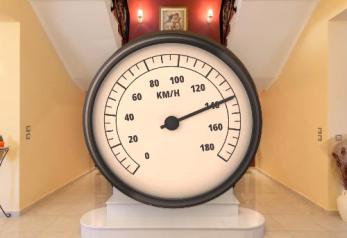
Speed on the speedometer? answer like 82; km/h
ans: 140; km/h
